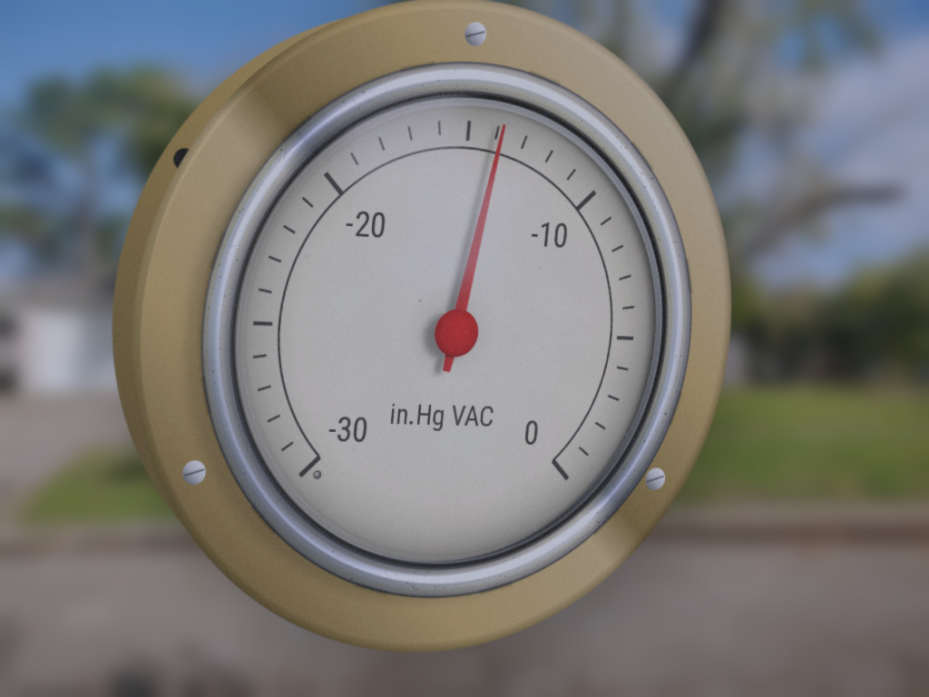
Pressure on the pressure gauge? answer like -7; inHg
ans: -14; inHg
